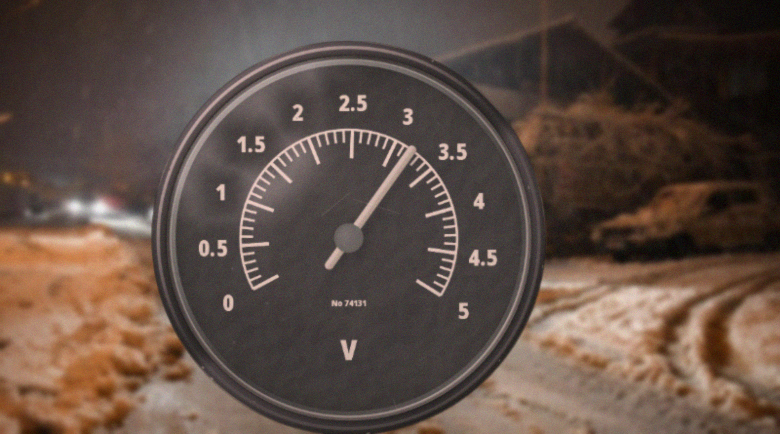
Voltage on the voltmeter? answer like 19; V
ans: 3.2; V
